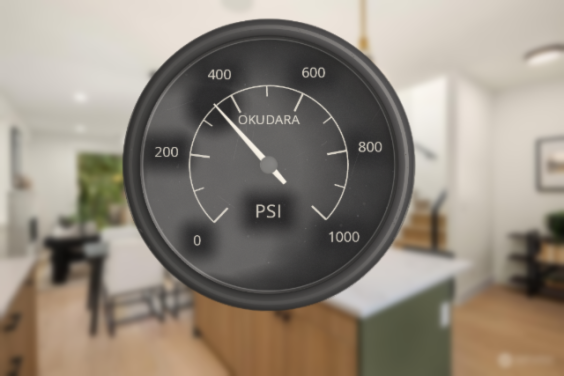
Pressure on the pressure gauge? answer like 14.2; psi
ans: 350; psi
